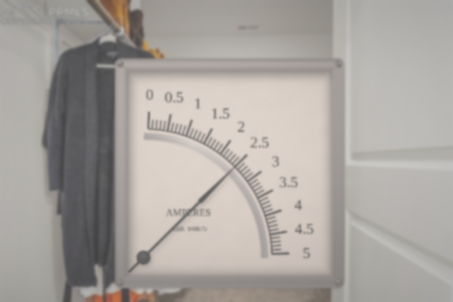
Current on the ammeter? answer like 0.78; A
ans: 2.5; A
